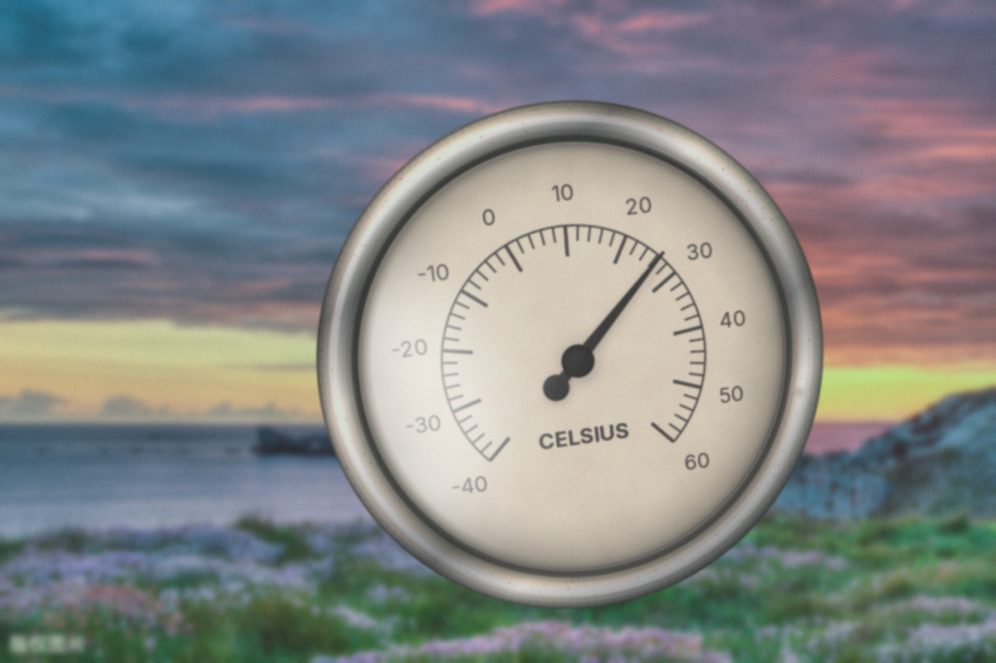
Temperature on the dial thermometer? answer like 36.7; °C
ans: 26; °C
